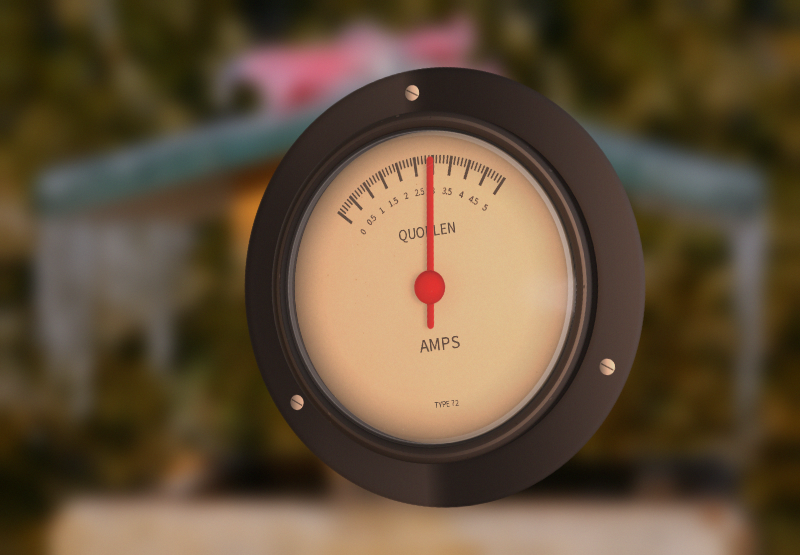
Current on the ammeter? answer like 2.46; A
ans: 3; A
